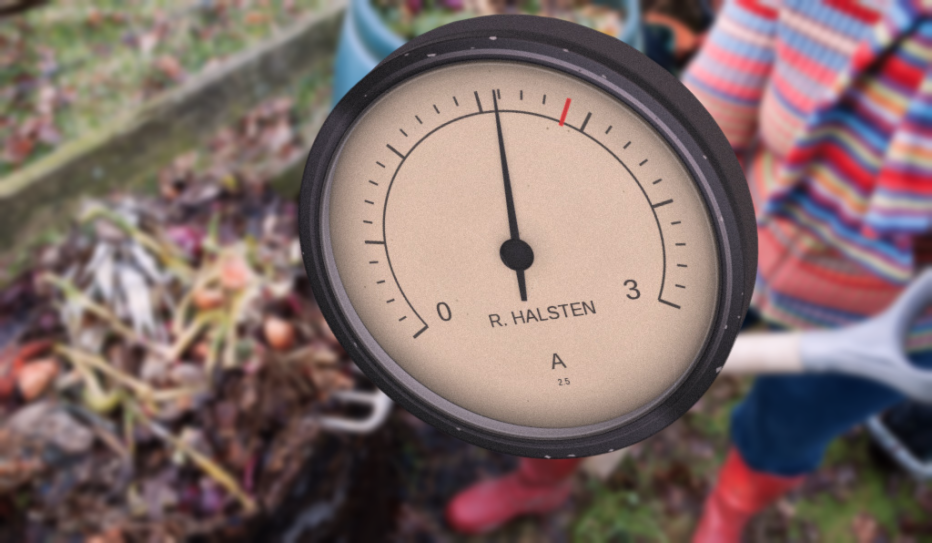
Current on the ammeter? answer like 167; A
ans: 1.6; A
